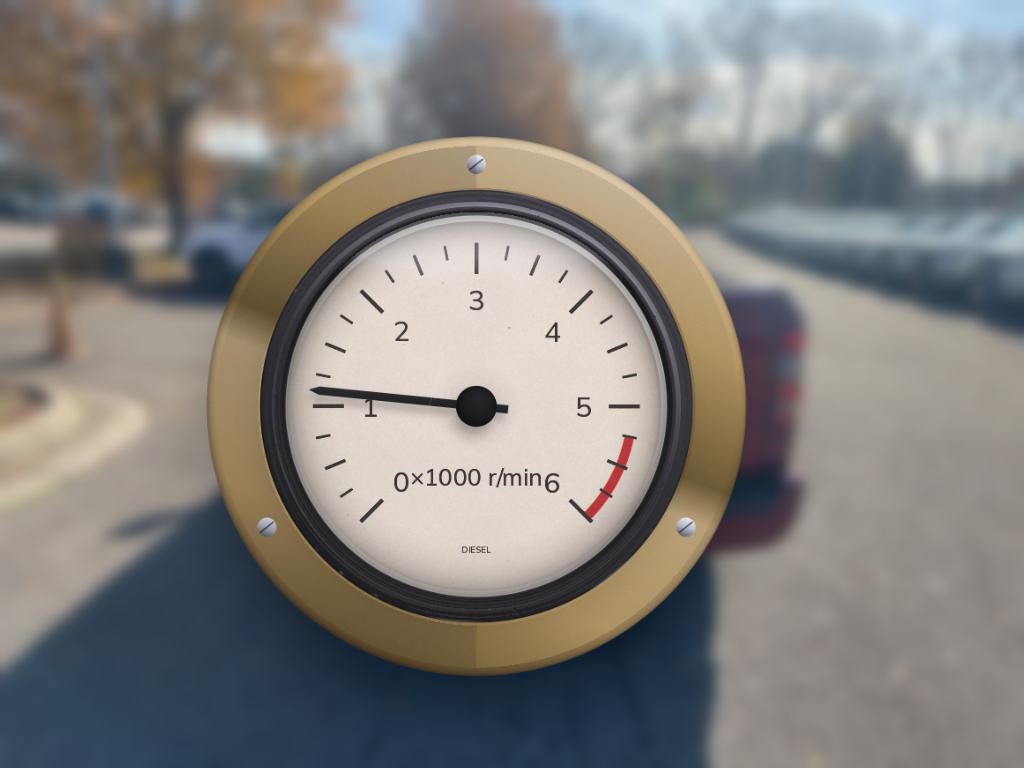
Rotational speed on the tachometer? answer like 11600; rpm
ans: 1125; rpm
